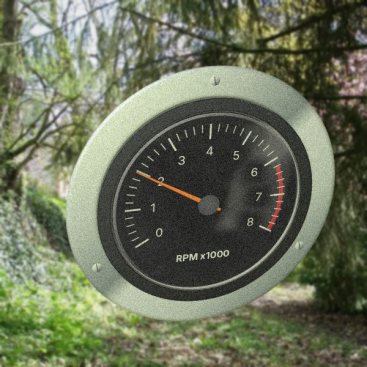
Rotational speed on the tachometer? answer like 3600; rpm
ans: 2000; rpm
